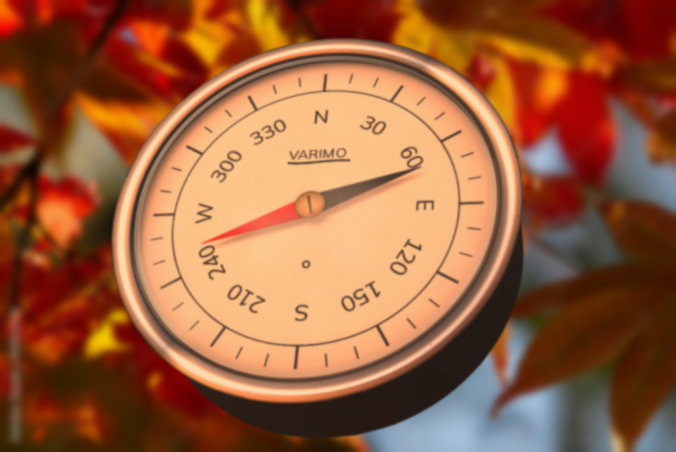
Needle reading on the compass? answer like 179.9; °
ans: 250; °
